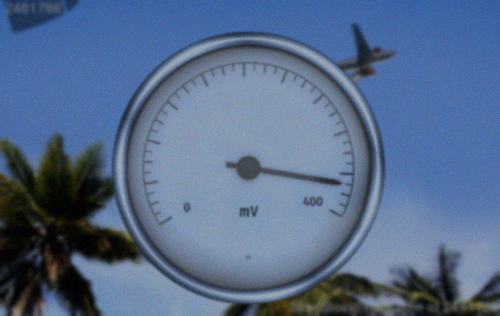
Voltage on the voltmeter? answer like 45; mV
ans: 370; mV
